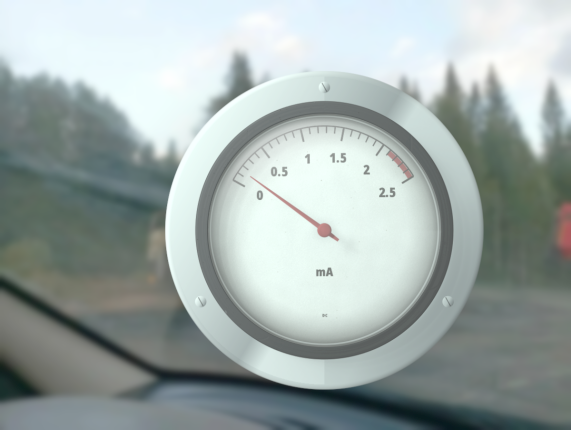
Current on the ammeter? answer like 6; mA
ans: 0.15; mA
